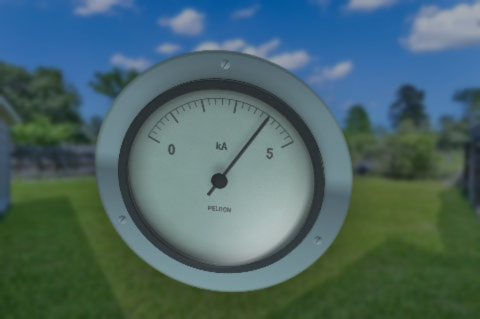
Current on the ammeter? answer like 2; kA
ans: 4; kA
